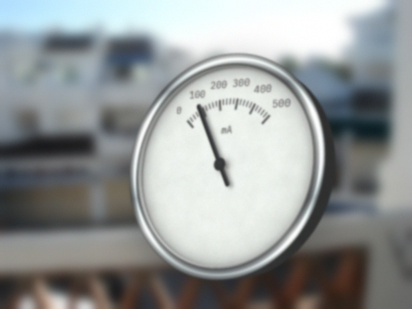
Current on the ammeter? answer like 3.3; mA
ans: 100; mA
